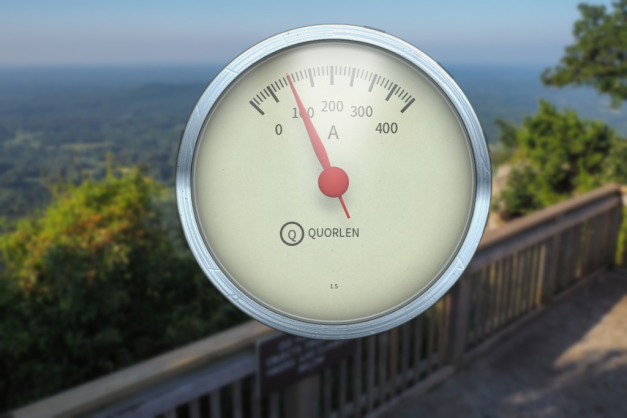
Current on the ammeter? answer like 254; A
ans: 100; A
